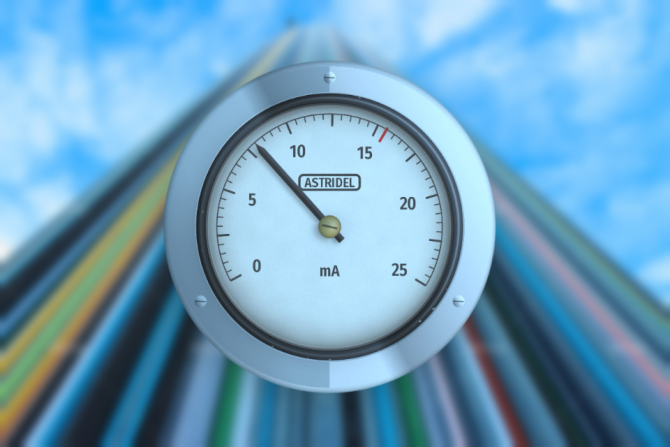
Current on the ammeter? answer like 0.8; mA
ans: 8; mA
